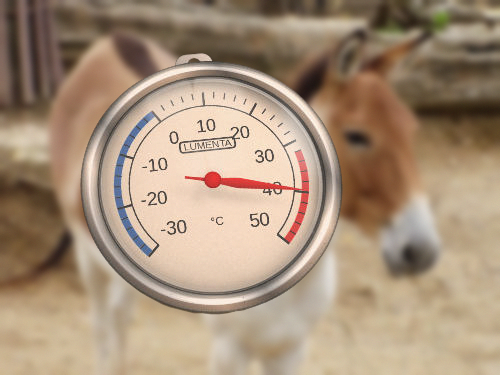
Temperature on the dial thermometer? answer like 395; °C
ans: 40; °C
